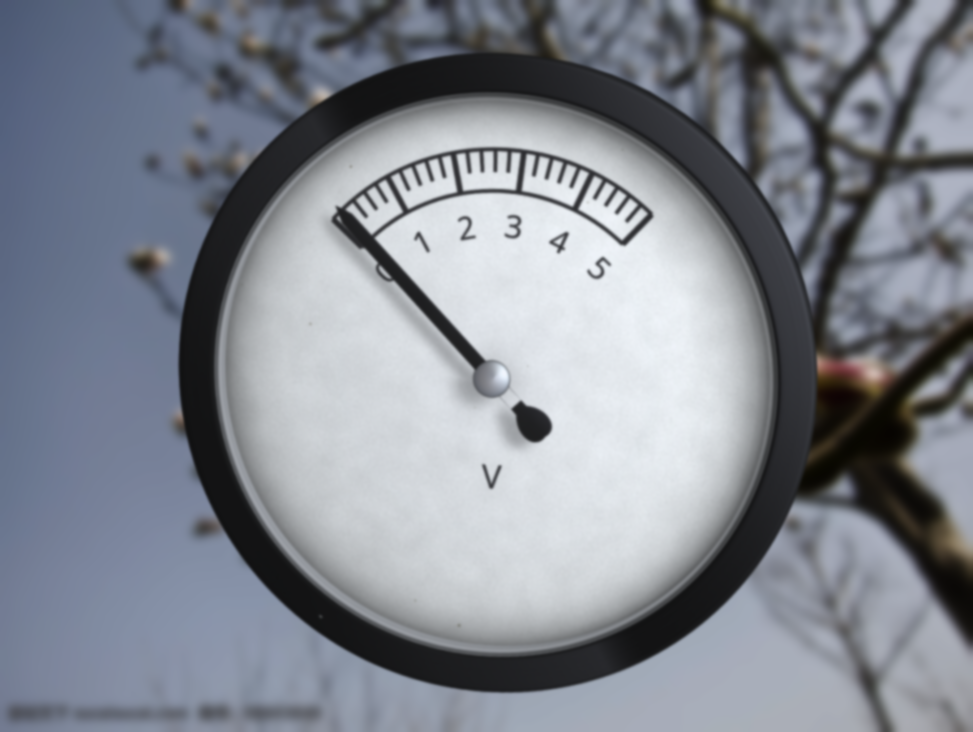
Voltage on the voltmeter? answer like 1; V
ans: 0.2; V
